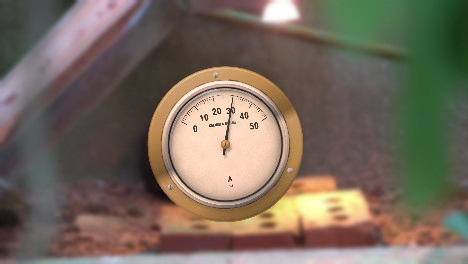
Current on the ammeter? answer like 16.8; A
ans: 30; A
